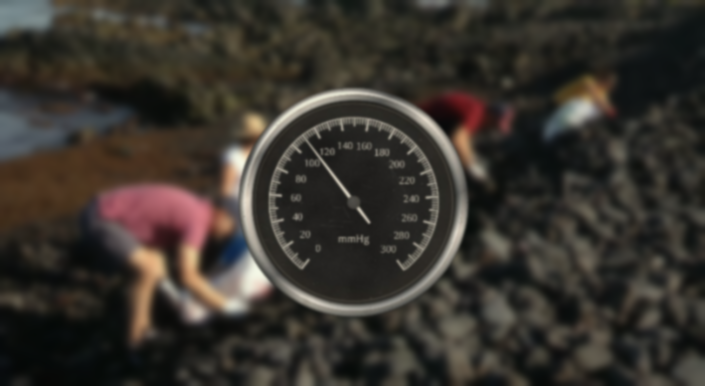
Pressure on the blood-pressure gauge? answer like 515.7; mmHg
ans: 110; mmHg
